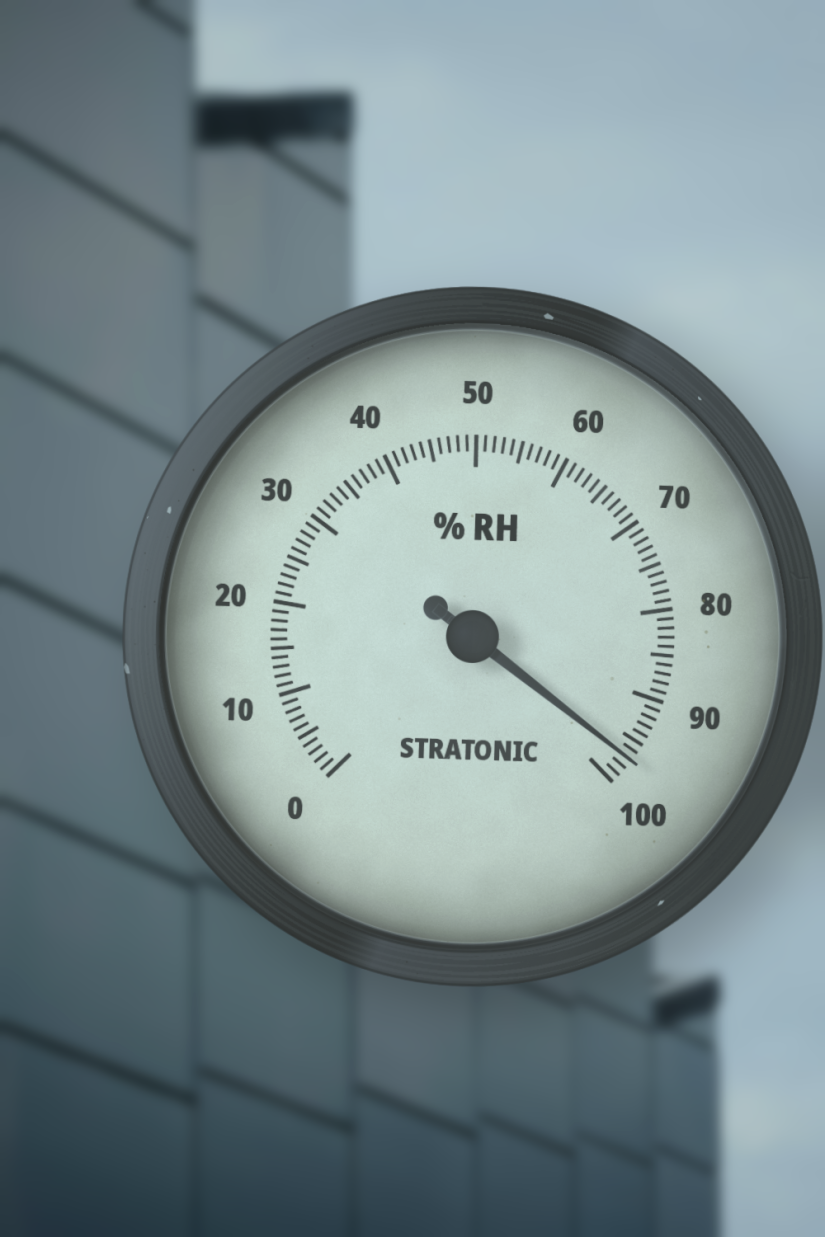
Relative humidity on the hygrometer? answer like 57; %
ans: 97; %
